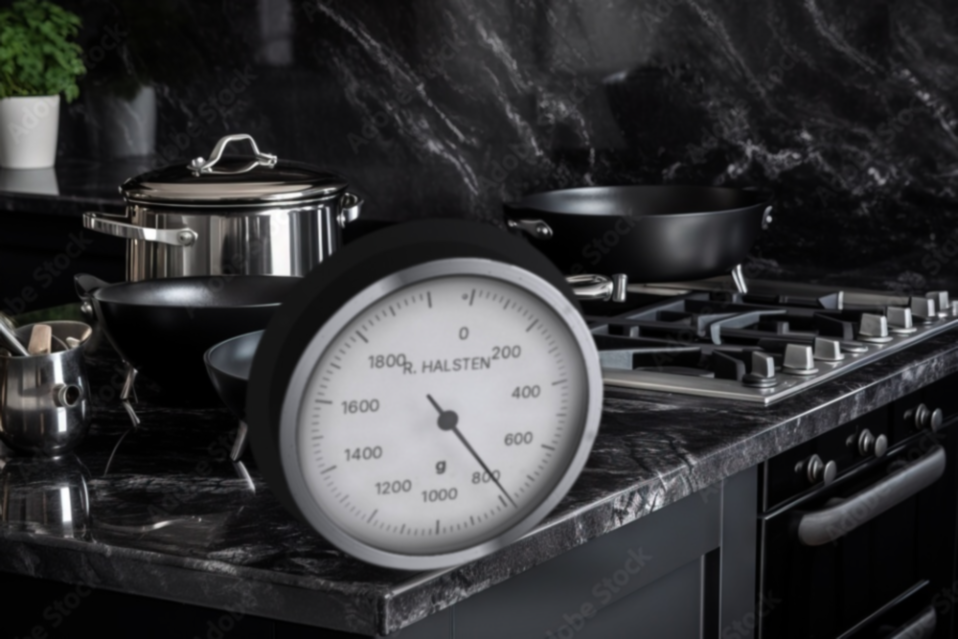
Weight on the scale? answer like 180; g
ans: 780; g
